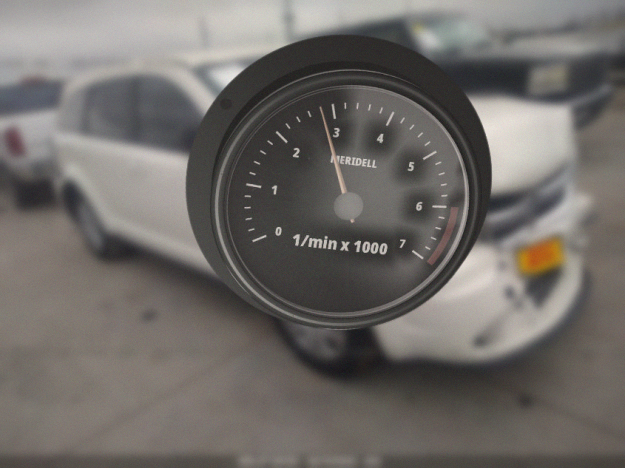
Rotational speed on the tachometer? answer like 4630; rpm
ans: 2800; rpm
